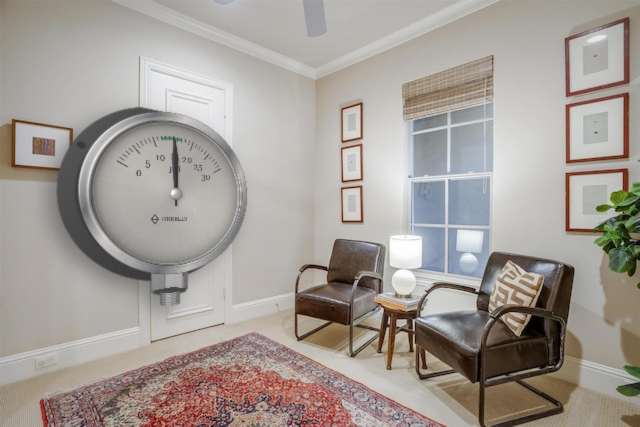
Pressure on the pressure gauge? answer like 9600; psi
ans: 15; psi
